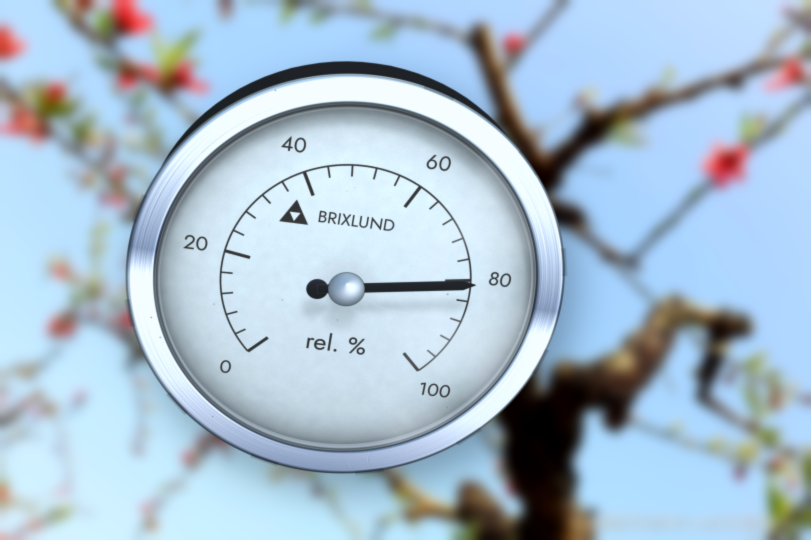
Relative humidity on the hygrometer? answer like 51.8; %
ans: 80; %
